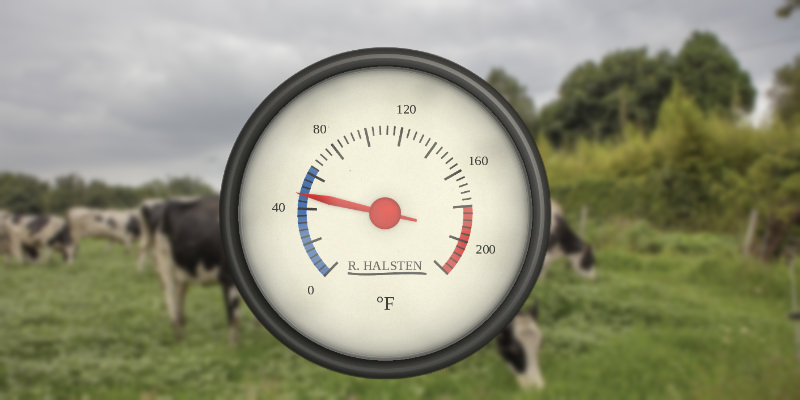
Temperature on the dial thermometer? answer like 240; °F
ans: 48; °F
